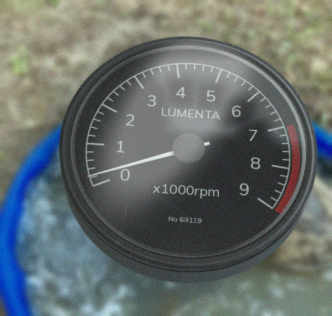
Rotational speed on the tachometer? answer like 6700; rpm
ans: 200; rpm
